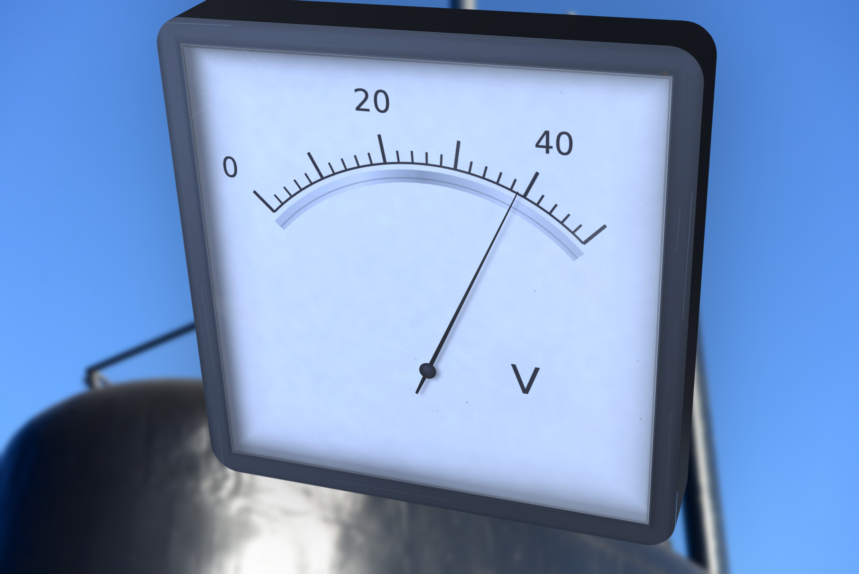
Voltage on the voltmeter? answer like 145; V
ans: 39; V
